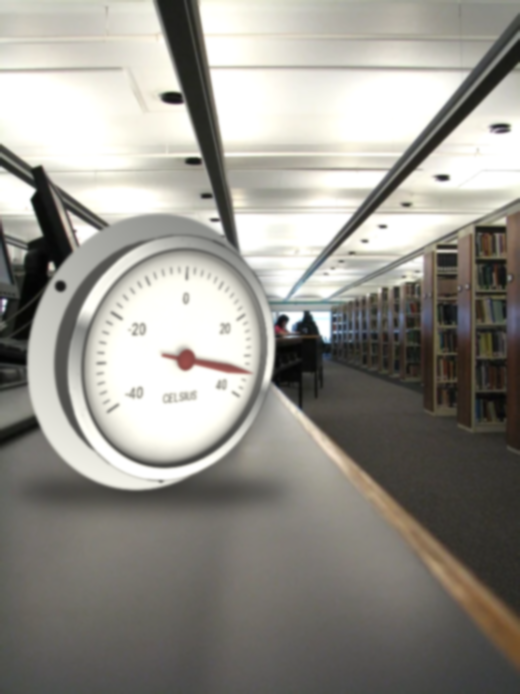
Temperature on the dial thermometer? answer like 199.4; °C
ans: 34; °C
